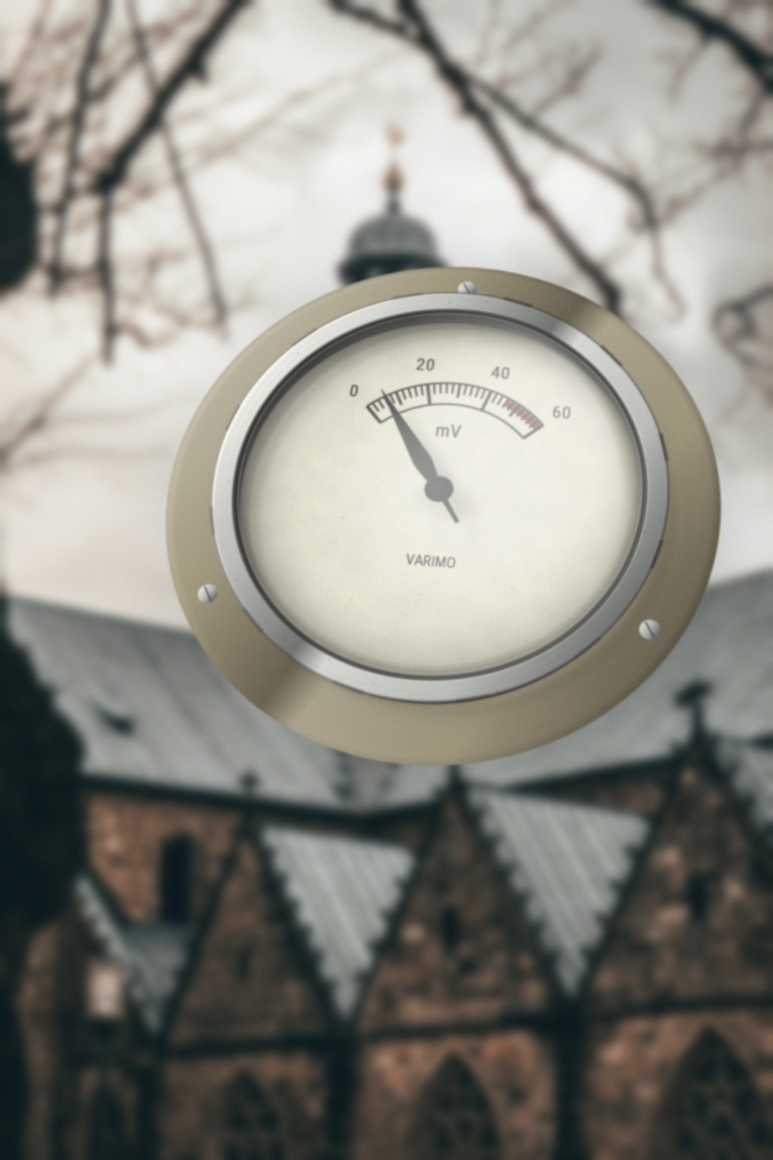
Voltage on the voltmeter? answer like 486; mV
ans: 6; mV
